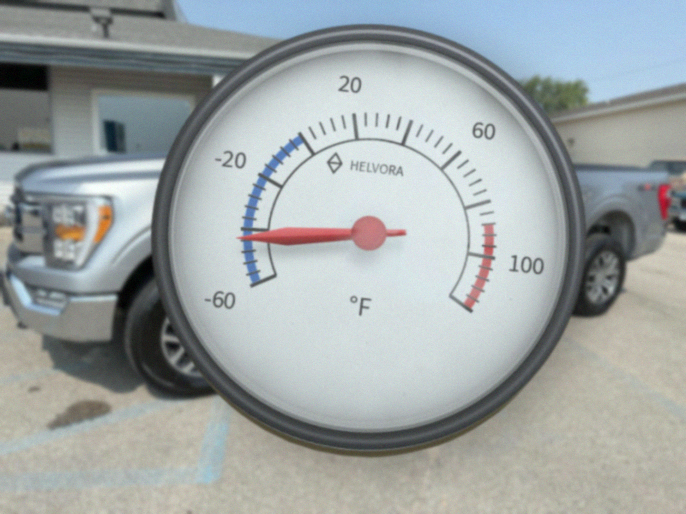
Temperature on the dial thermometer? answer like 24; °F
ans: -44; °F
